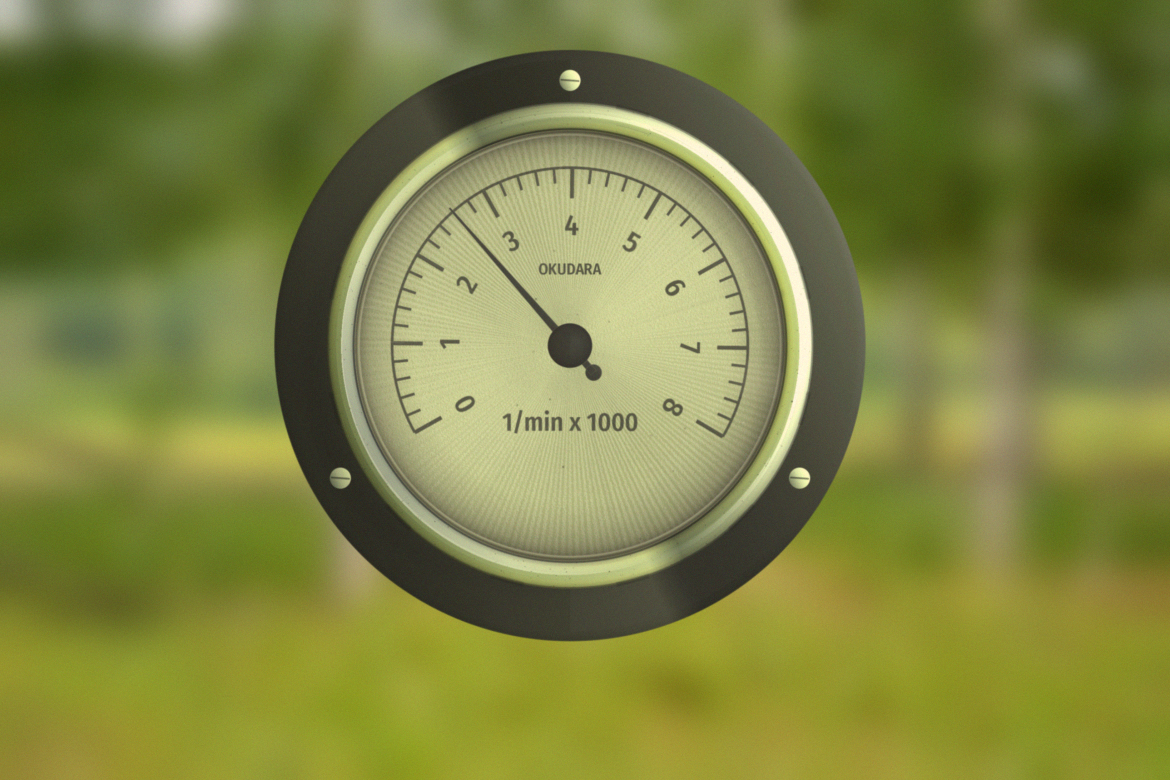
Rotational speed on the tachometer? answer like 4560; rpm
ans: 2600; rpm
